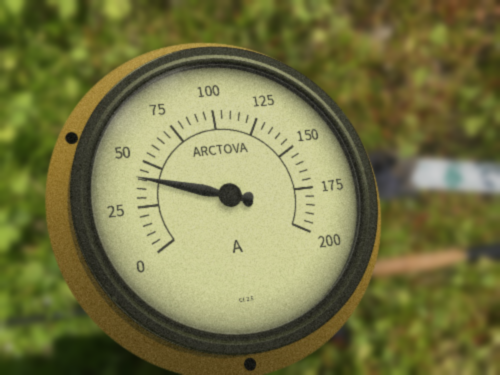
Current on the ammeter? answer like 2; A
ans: 40; A
